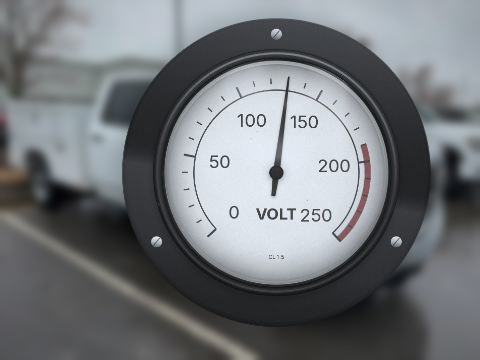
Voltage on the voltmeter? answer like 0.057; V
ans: 130; V
